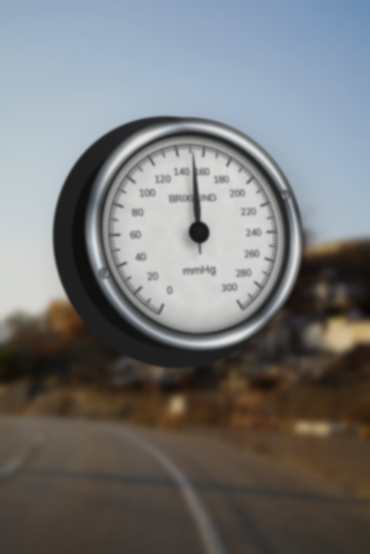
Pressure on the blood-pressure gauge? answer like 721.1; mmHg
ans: 150; mmHg
